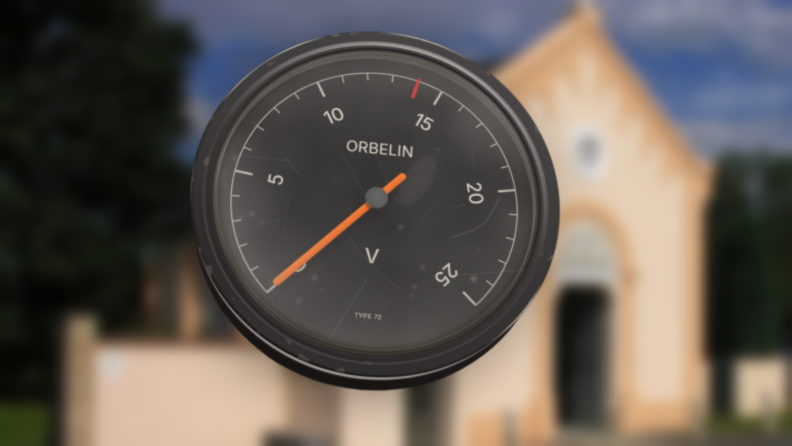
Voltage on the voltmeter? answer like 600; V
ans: 0; V
